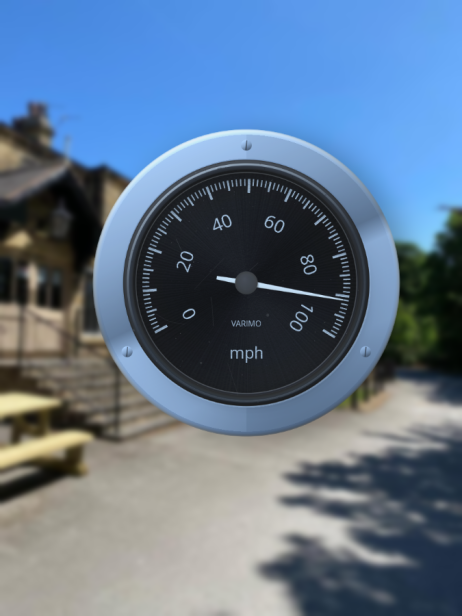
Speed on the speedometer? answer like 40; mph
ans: 91; mph
